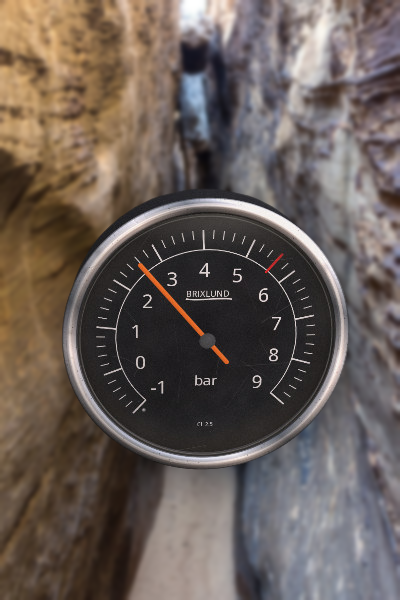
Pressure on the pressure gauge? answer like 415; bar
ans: 2.6; bar
